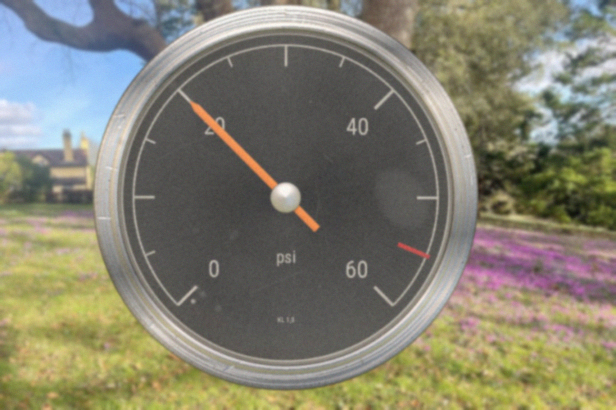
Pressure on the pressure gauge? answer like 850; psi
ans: 20; psi
